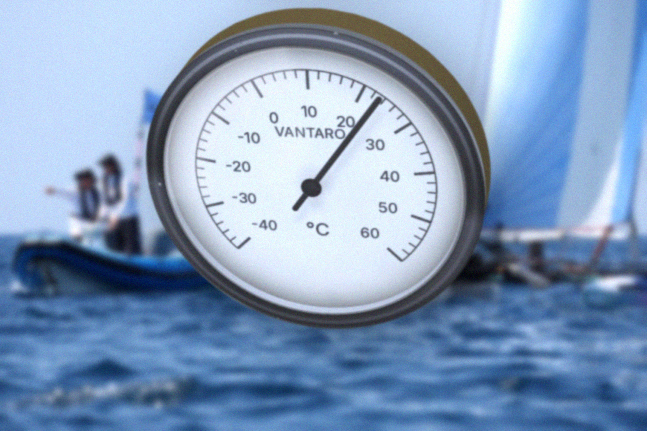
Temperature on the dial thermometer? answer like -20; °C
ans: 23; °C
